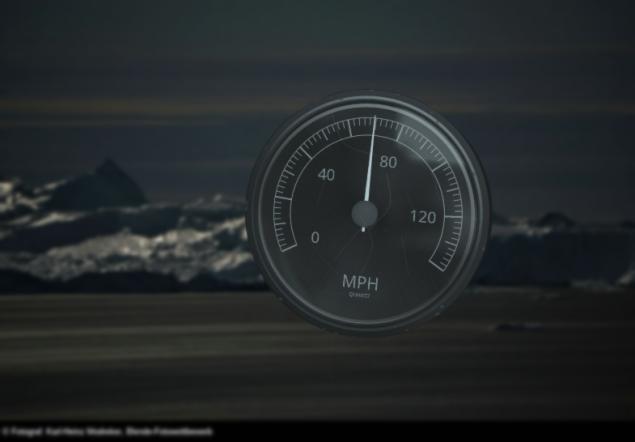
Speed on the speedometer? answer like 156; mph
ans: 70; mph
